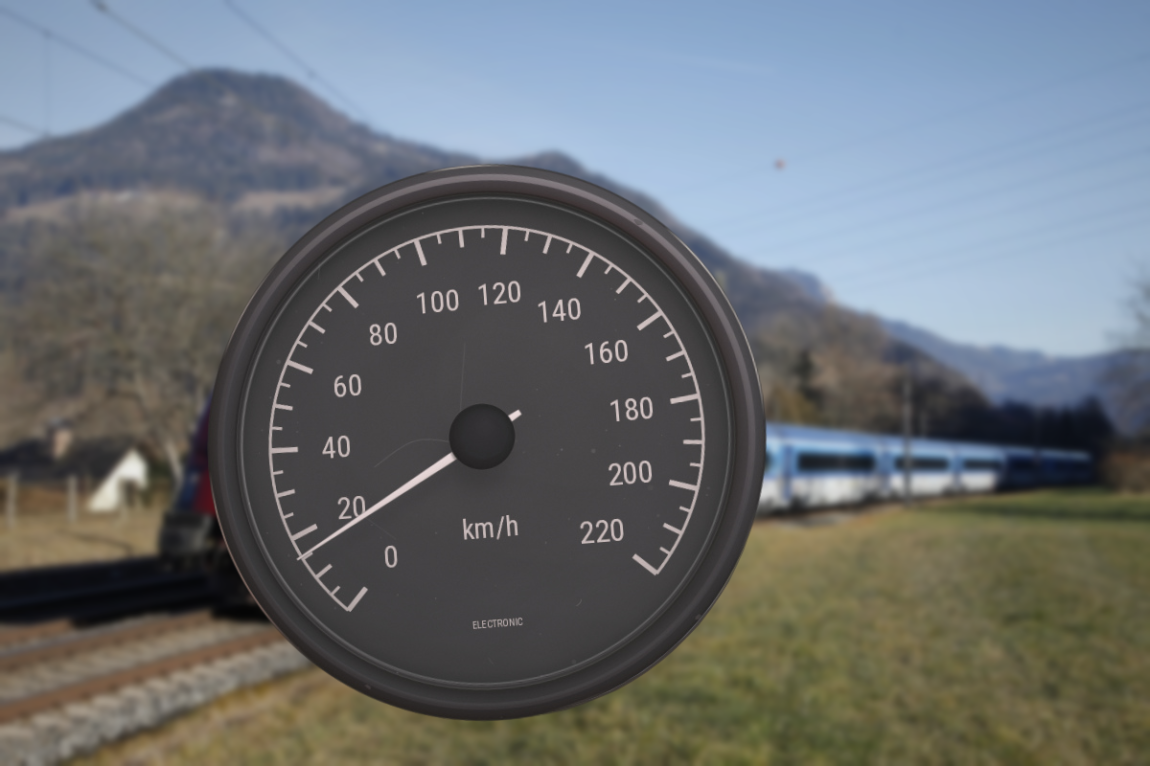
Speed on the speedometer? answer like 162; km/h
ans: 15; km/h
